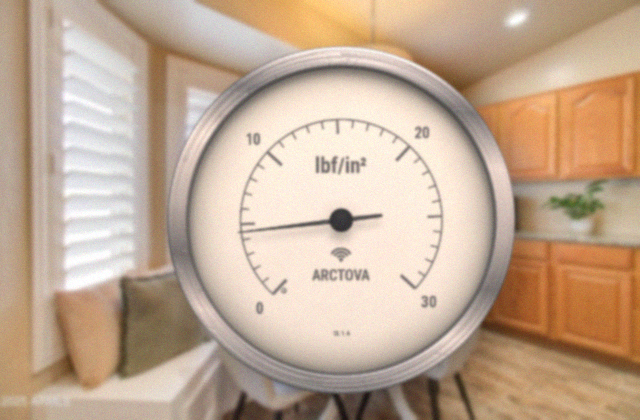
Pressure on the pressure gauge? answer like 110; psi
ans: 4.5; psi
